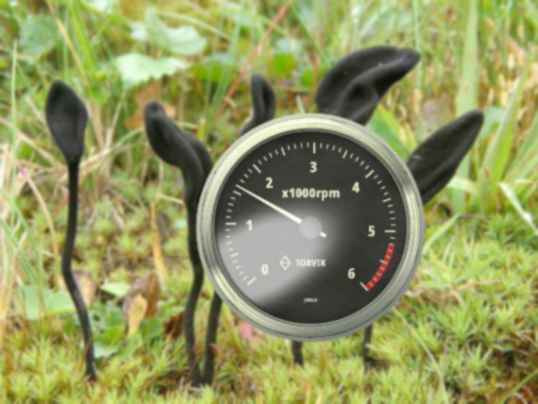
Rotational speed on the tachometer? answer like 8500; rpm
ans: 1600; rpm
